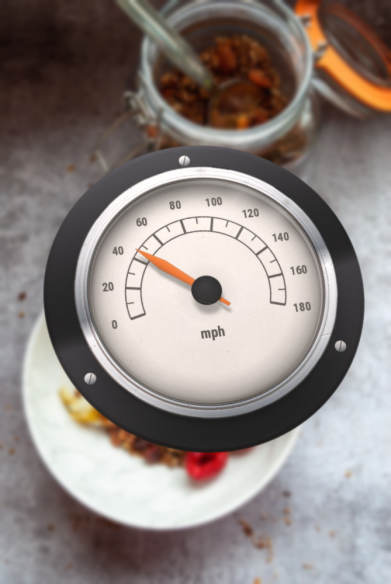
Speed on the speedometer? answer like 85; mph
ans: 45; mph
